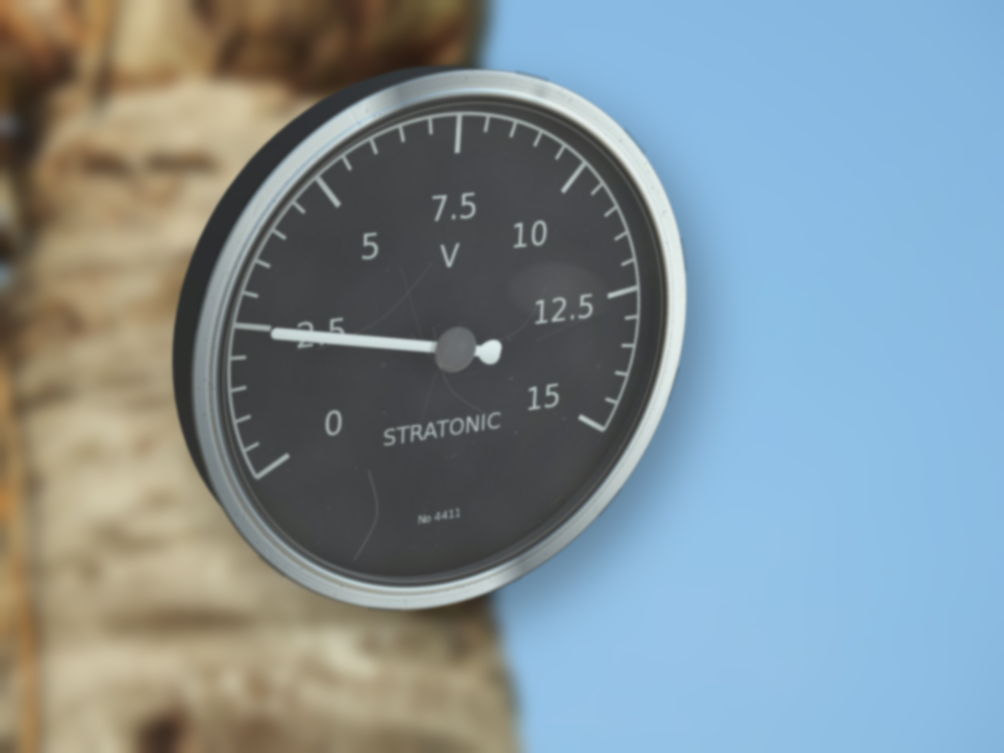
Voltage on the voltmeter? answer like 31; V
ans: 2.5; V
